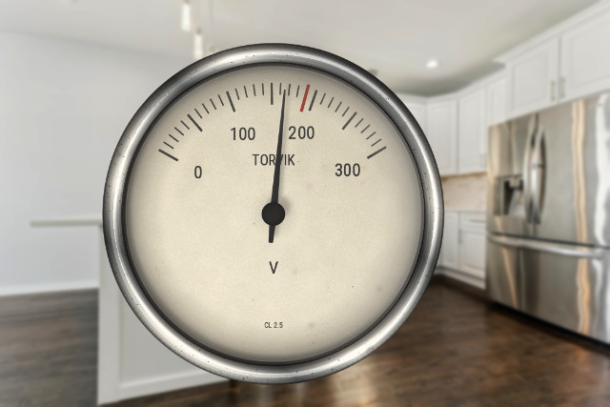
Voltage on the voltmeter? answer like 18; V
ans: 165; V
